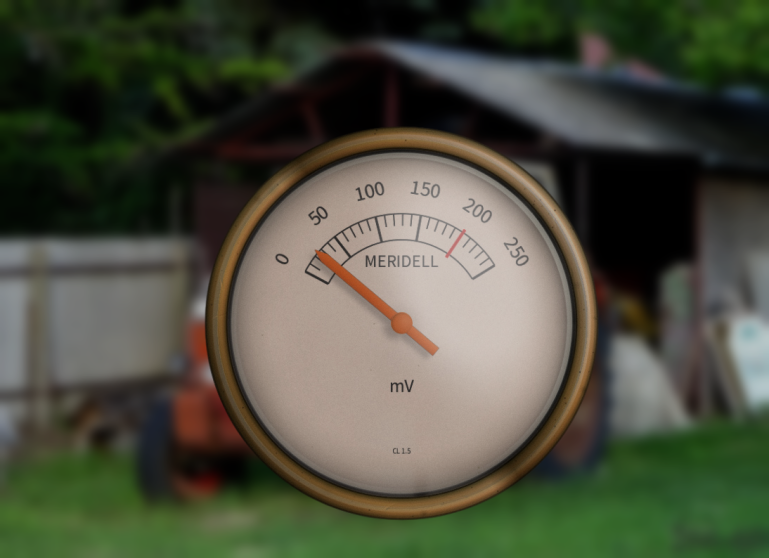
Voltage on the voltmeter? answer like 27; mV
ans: 25; mV
